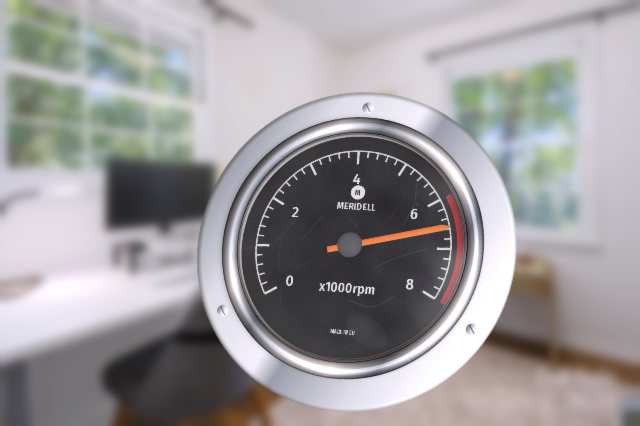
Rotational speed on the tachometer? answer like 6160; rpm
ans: 6600; rpm
